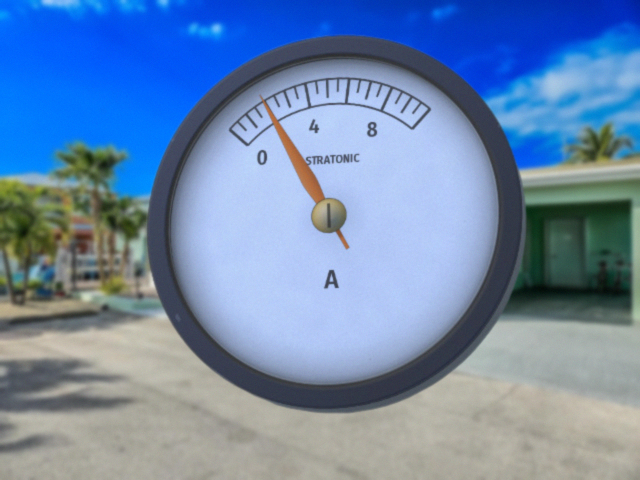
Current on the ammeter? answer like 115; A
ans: 2; A
